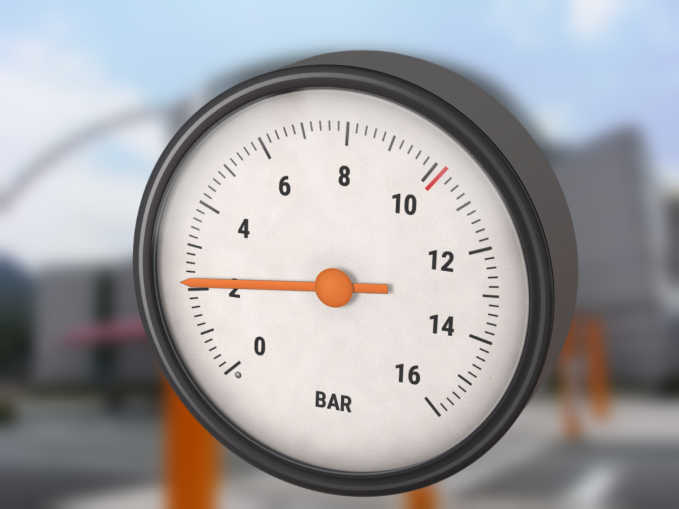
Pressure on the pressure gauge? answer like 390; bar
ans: 2.2; bar
